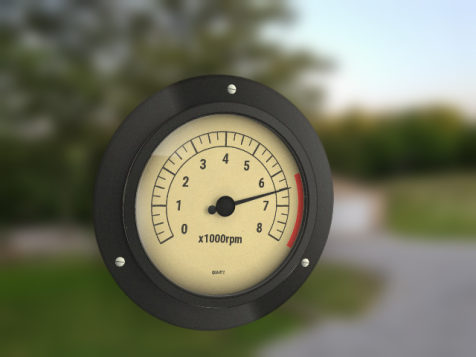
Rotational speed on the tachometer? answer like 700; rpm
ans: 6500; rpm
